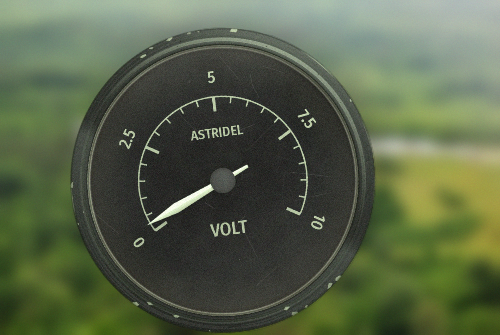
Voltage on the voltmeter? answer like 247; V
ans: 0.25; V
